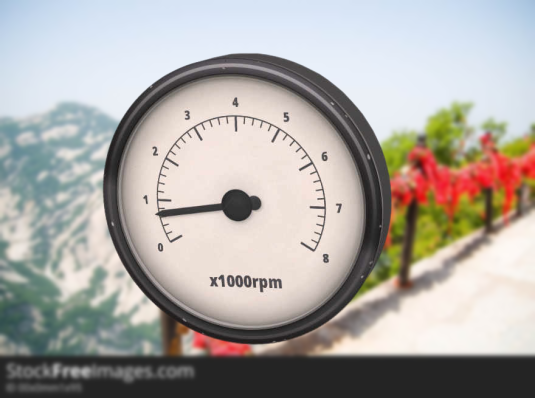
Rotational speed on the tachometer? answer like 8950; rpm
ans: 700; rpm
